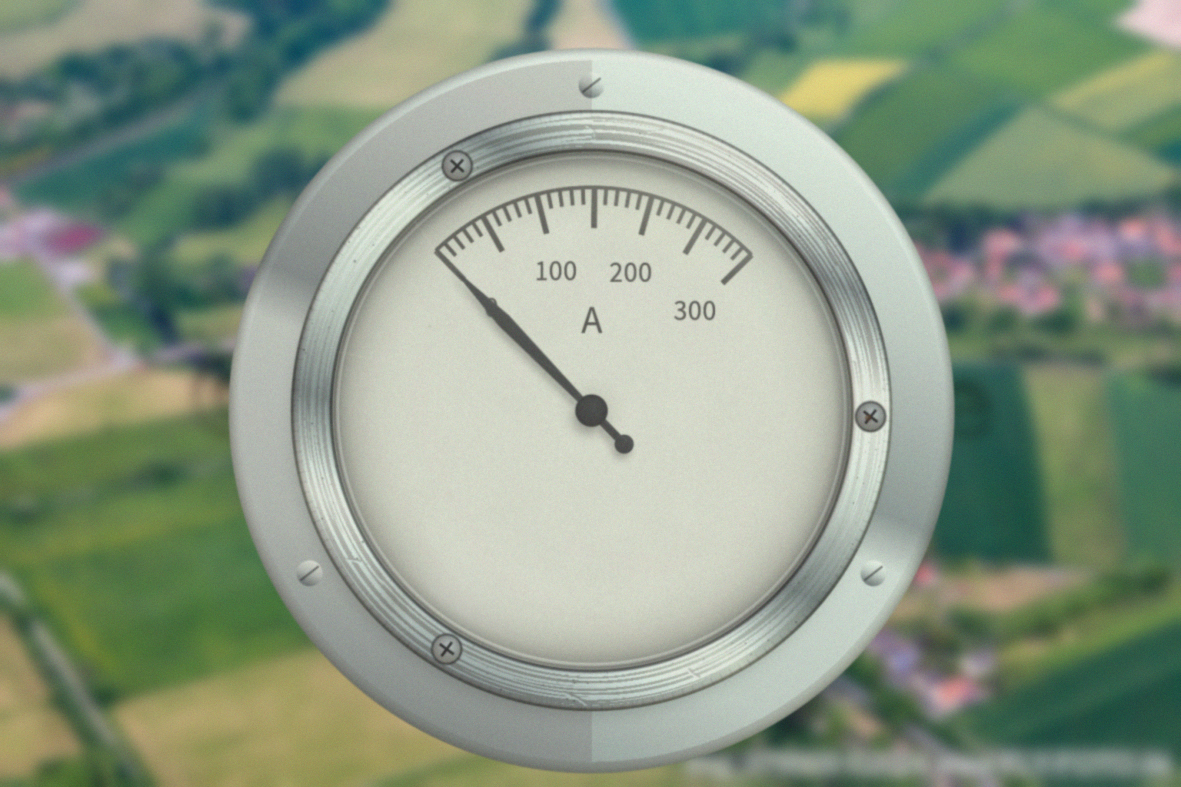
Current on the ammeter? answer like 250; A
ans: 0; A
